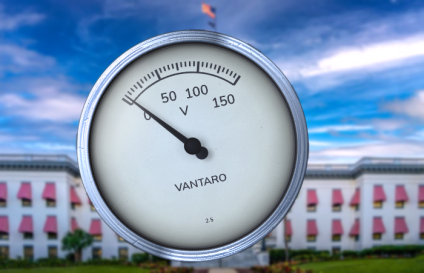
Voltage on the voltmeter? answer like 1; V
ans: 5; V
